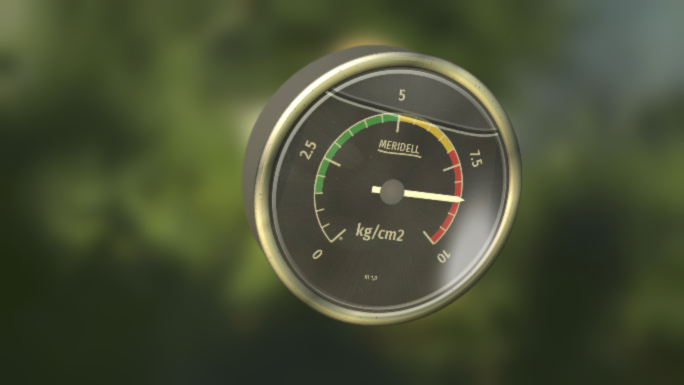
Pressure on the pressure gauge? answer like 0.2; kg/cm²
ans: 8.5; kg/cm²
